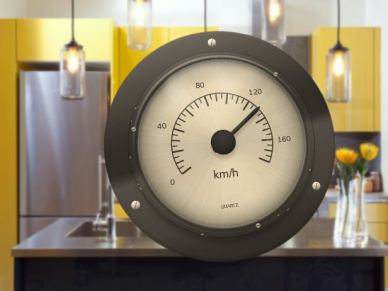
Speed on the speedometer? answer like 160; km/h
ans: 130; km/h
